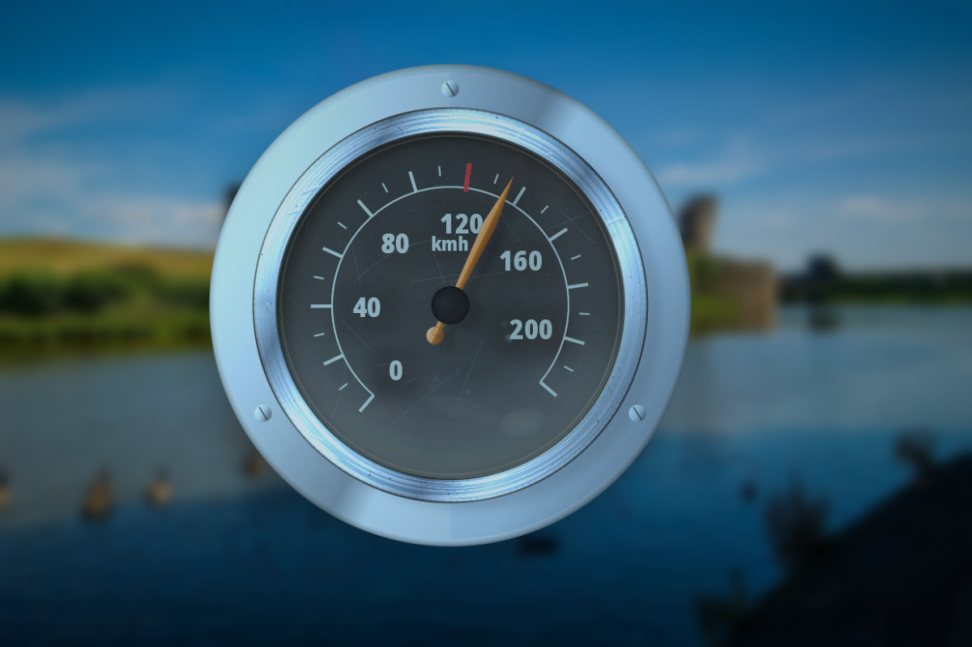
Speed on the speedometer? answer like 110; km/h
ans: 135; km/h
